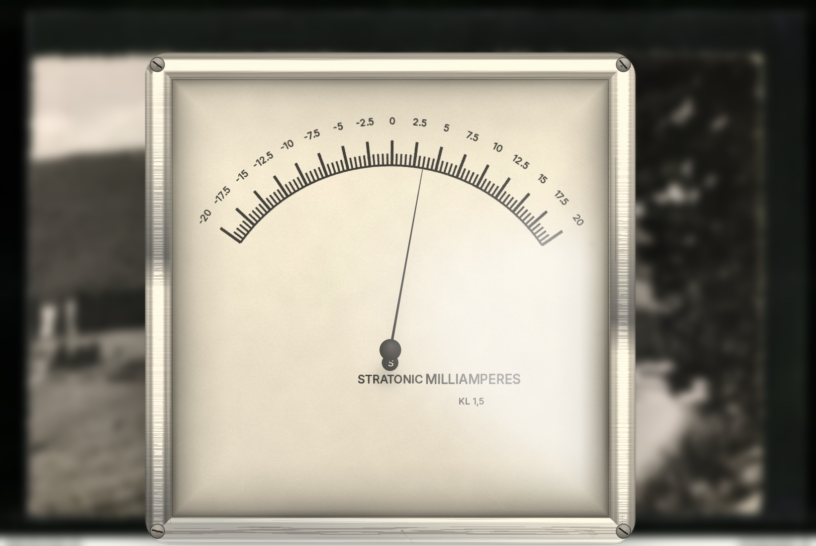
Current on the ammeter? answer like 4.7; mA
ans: 3.5; mA
